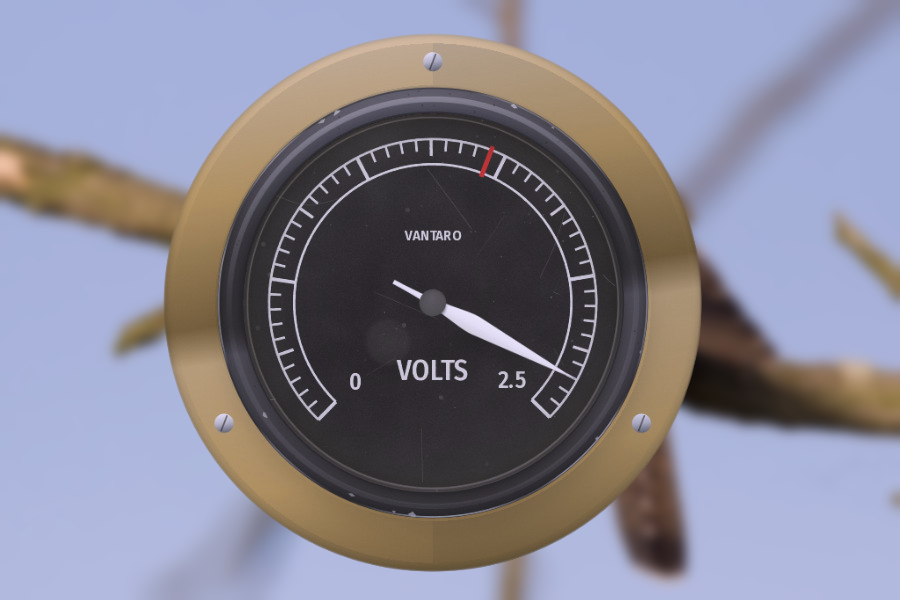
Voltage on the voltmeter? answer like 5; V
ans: 2.35; V
